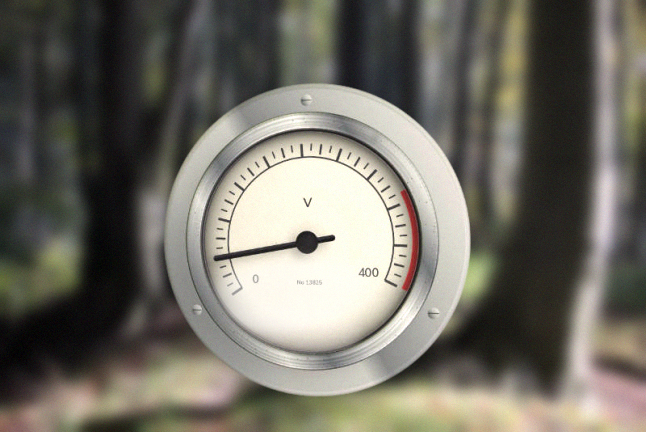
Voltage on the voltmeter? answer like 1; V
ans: 40; V
